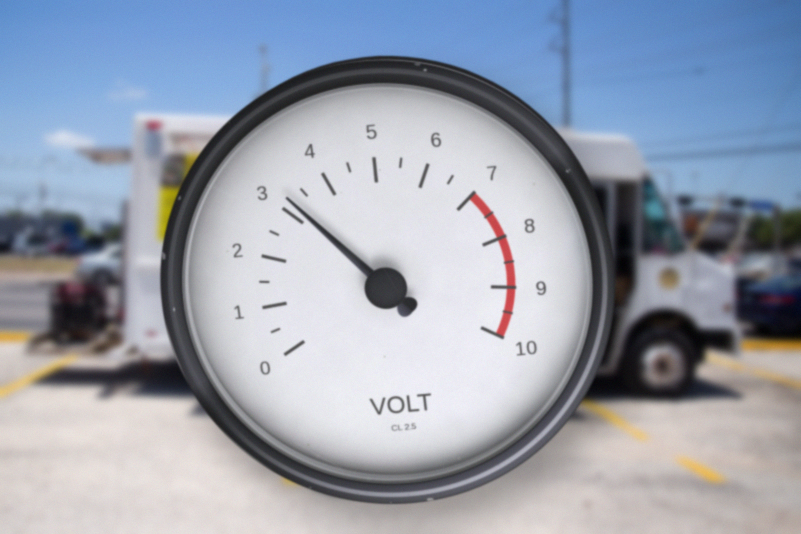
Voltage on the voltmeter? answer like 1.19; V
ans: 3.25; V
